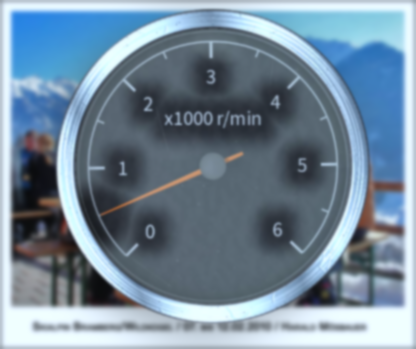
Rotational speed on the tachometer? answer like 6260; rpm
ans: 500; rpm
